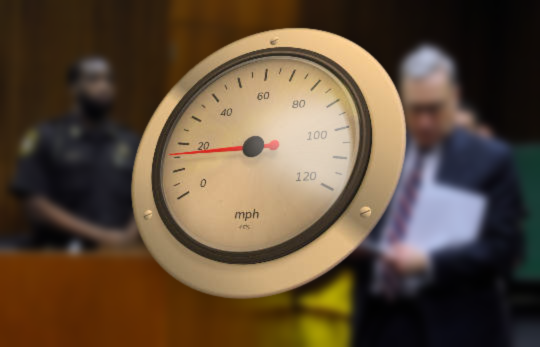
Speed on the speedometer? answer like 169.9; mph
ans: 15; mph
